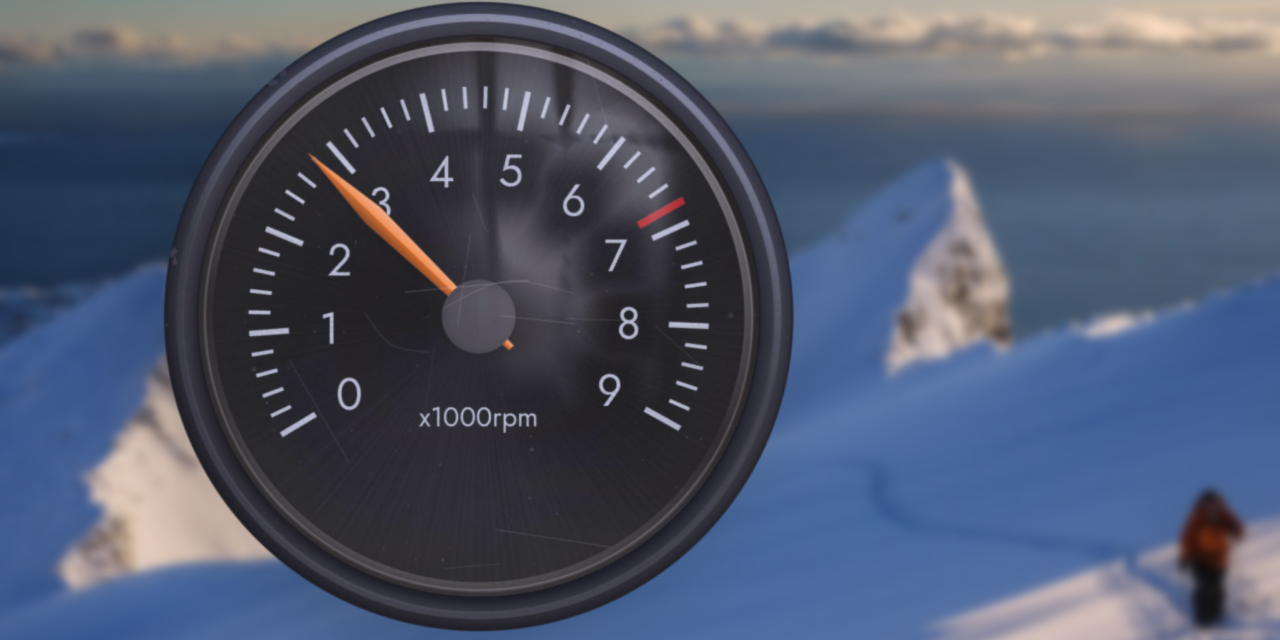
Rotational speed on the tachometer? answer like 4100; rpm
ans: 2800; rpm
